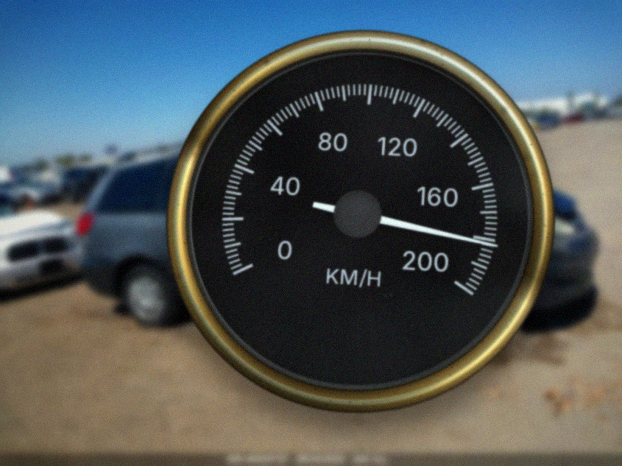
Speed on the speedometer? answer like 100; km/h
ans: 182; km/h
